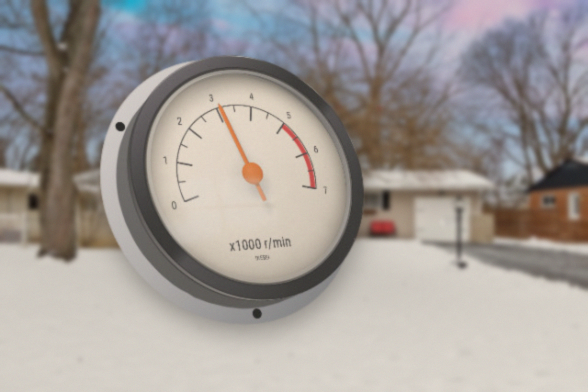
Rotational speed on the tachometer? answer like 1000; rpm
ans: 3000; rpm
